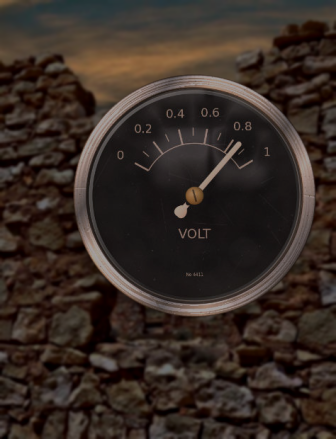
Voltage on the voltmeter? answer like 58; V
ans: 0.85; V
